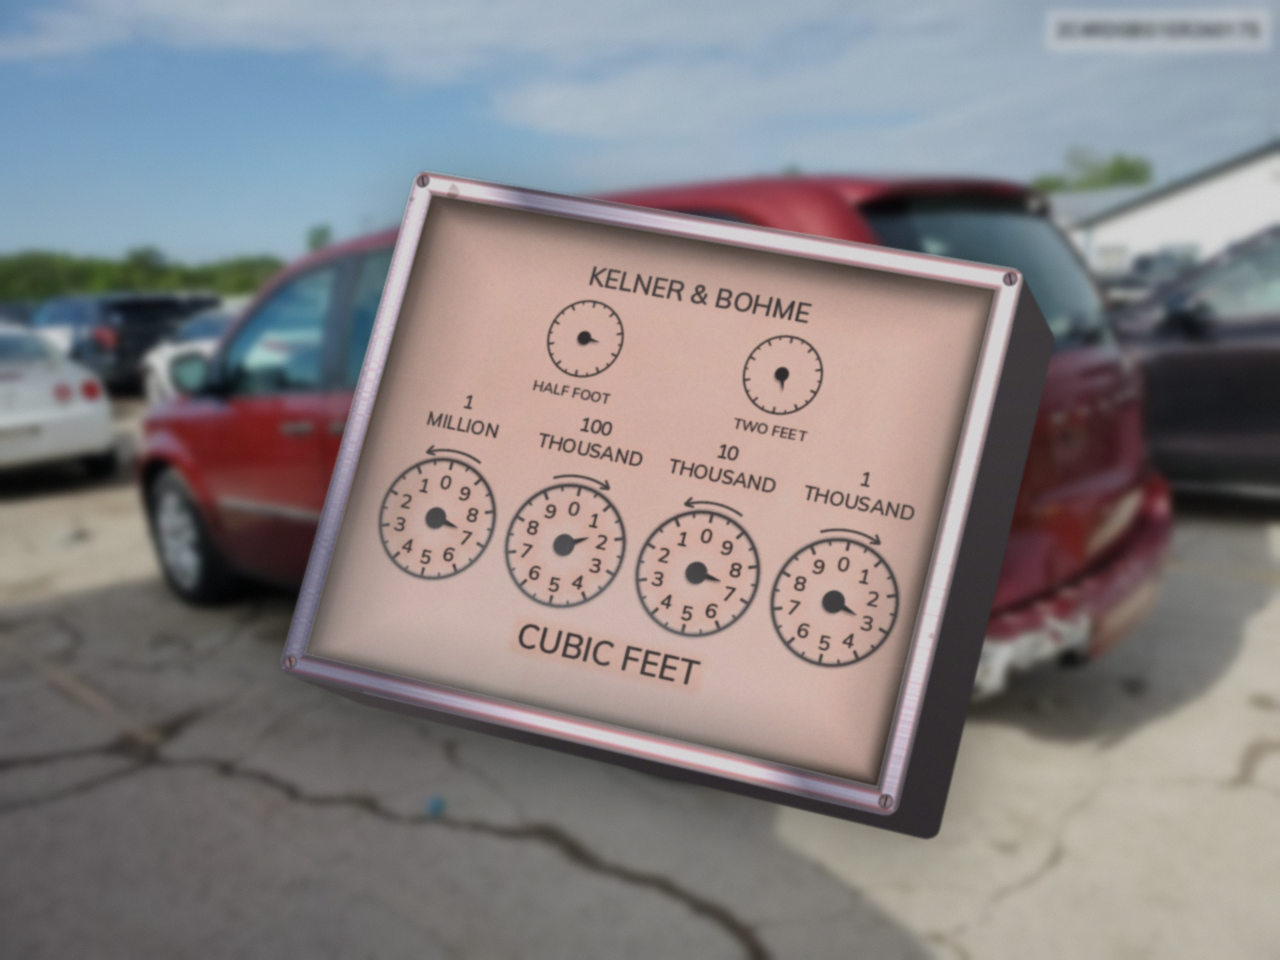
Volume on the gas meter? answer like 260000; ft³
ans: 717300; ft³
